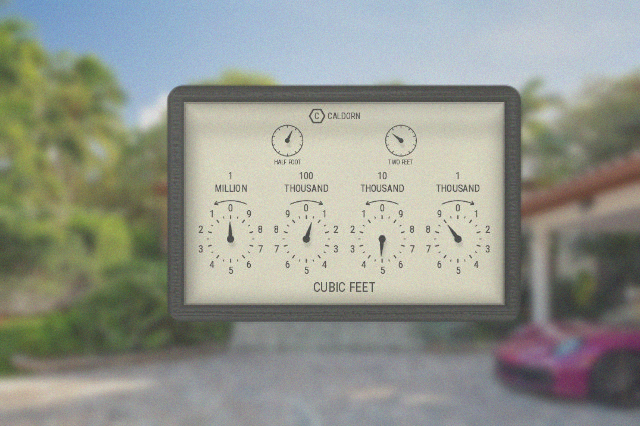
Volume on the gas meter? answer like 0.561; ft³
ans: 4900; ft³
